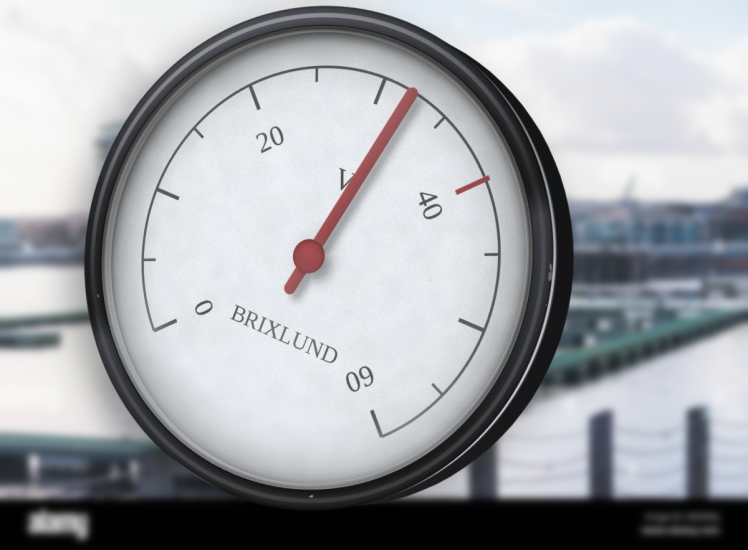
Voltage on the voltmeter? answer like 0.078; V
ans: 32.5; V
